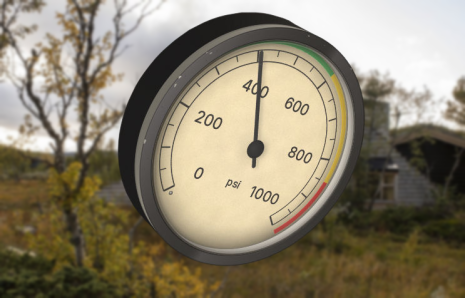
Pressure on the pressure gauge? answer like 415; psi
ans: 400; psi
